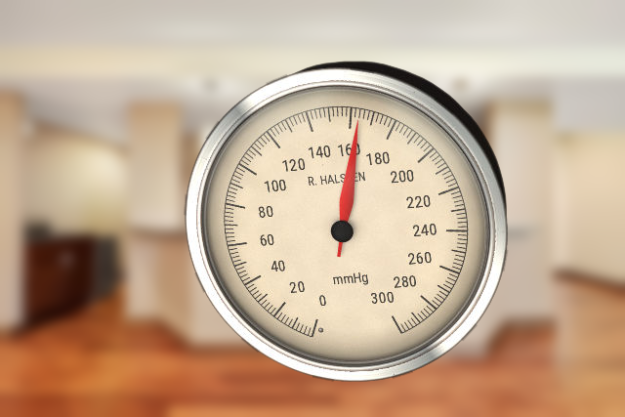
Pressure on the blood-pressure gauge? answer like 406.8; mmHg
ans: 164; mmHg
